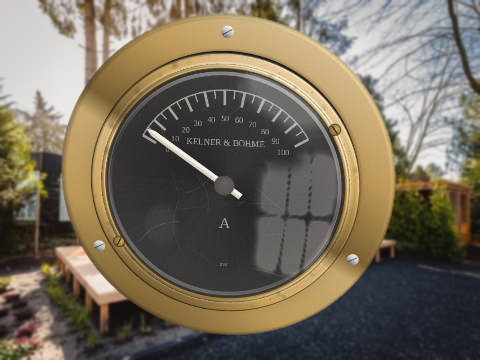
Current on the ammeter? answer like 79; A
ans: 5; A
